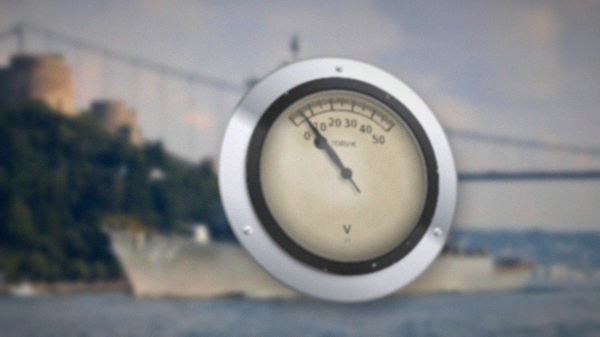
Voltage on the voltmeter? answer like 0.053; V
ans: 5; V
